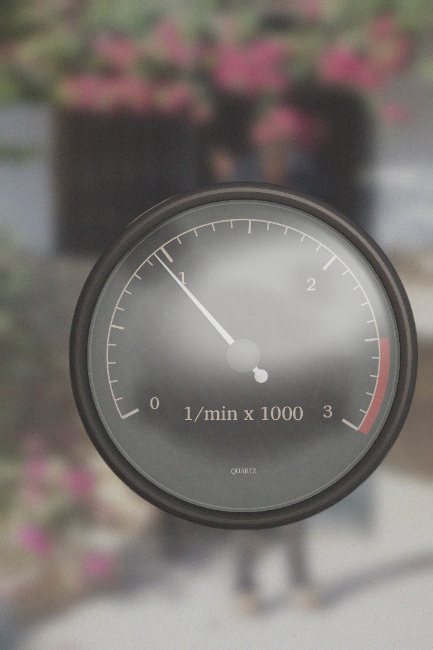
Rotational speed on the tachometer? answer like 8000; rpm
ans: 950; rpm
